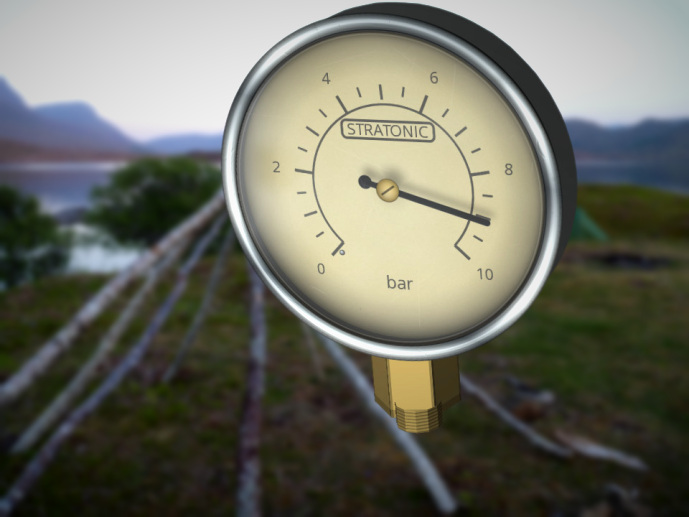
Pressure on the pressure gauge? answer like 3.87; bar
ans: 9; bar
